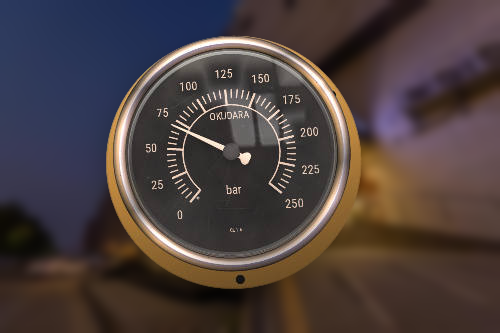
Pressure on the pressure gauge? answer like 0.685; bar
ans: 70; bar
